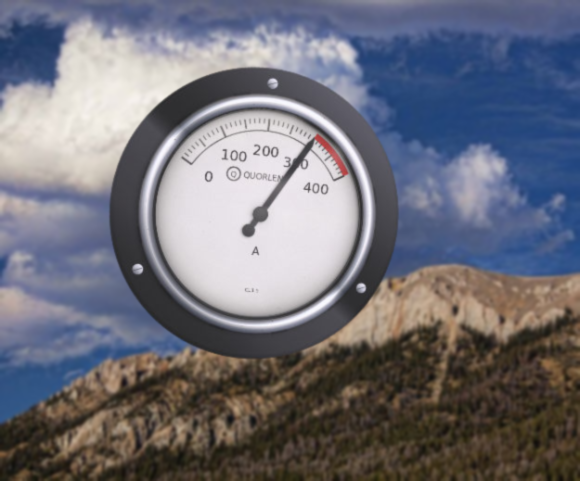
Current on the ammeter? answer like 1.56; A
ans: 300; A
